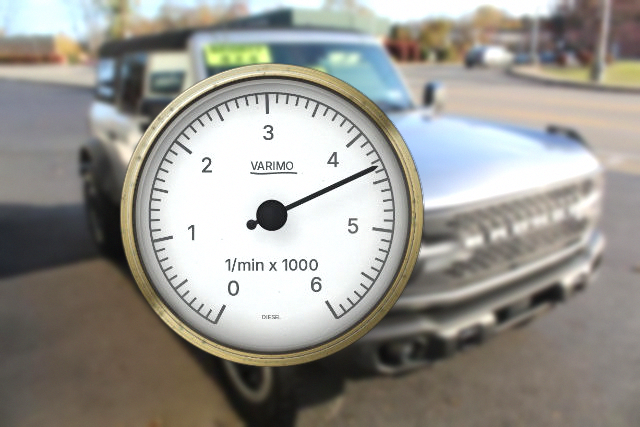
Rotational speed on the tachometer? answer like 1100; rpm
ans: 4350; rpm
